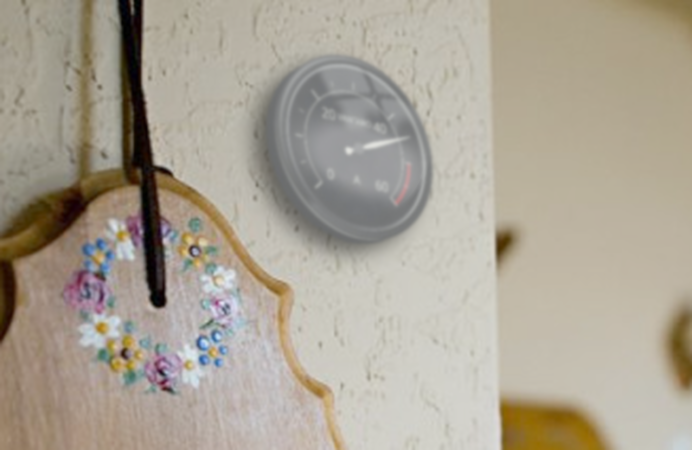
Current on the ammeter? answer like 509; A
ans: 45; A
